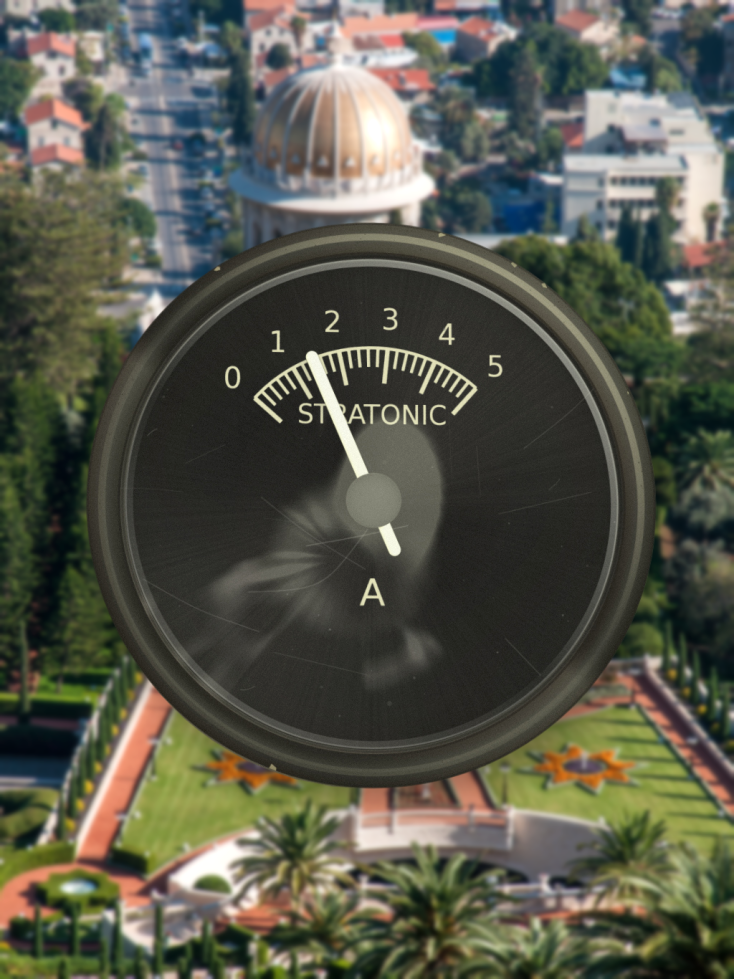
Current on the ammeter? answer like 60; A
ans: 1.4; A
